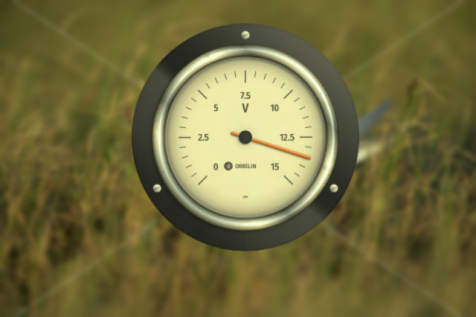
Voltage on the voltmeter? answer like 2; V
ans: 13.5; V
